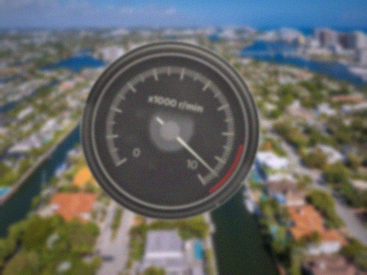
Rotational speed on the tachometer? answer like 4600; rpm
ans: 9500; rpm
